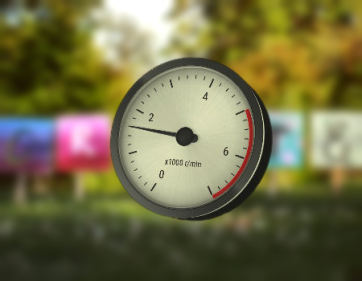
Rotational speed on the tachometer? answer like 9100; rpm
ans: 1600; rpm
